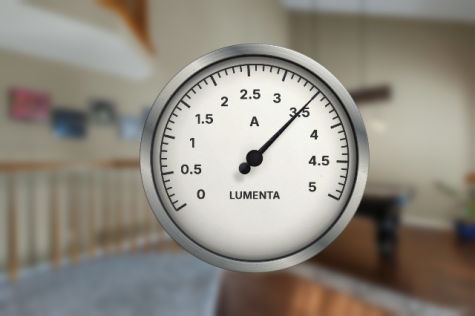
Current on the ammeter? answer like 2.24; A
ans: 3.5; A
